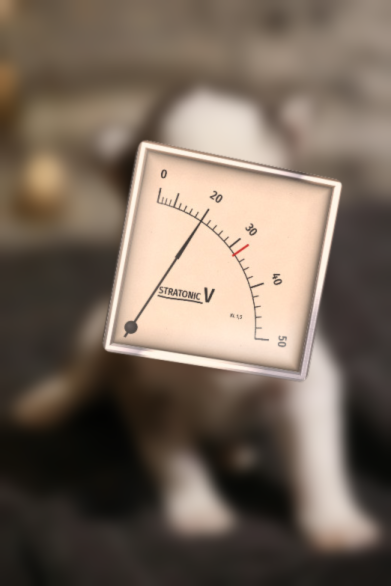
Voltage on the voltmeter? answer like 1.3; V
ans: 20; V
